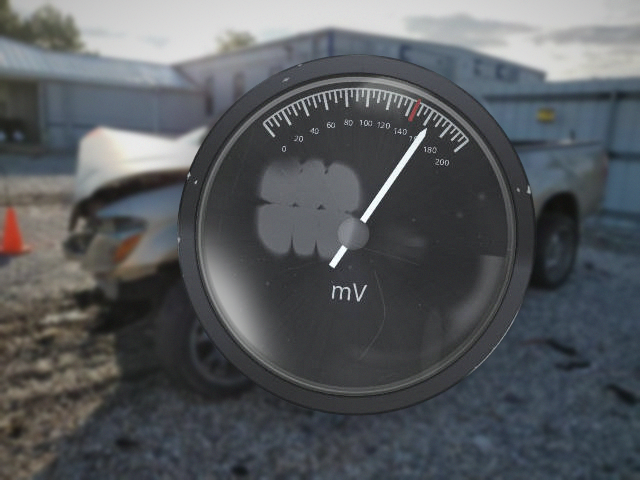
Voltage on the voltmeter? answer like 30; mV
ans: 165; mV
